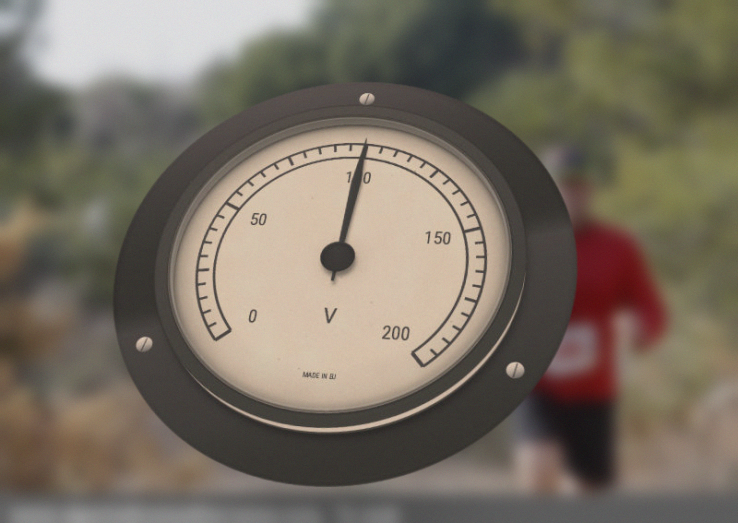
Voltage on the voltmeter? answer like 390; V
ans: 100; V
